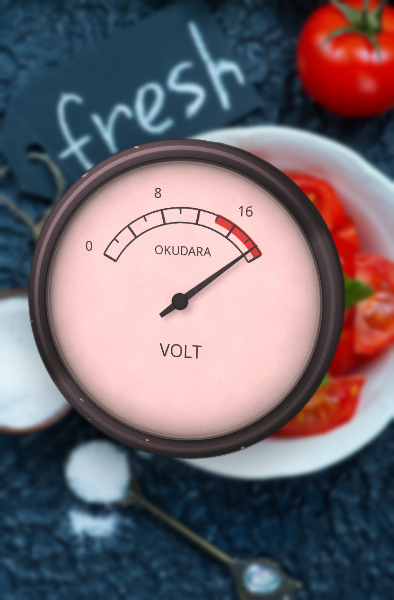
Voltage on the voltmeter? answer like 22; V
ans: 19; V
